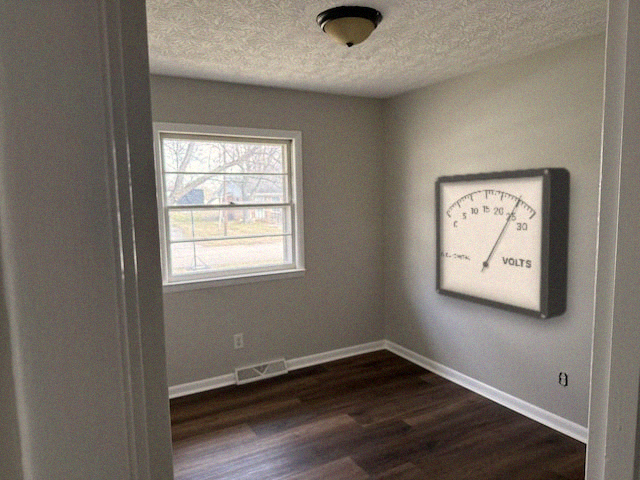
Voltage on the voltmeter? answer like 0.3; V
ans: 25; V
